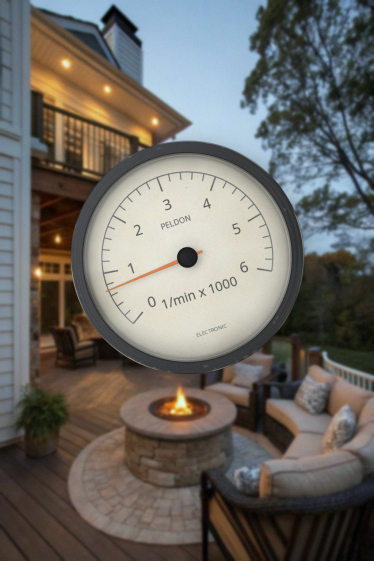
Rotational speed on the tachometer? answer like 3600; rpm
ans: 700; rpm
